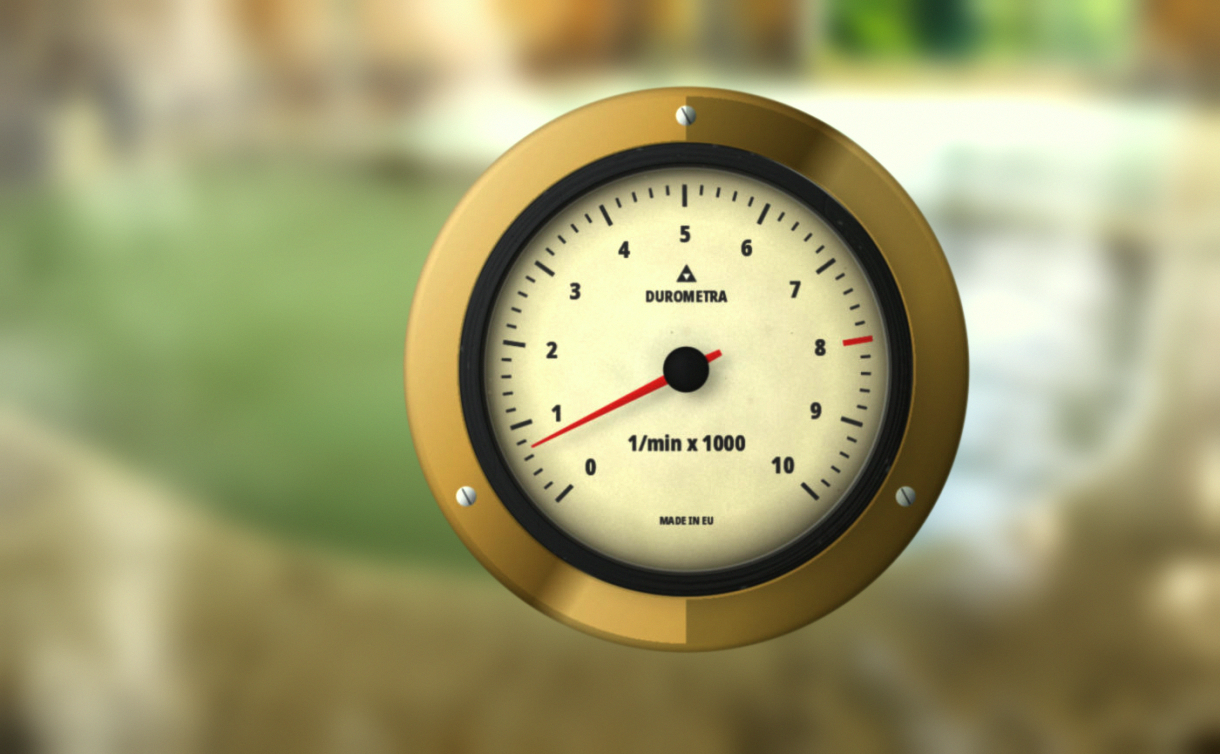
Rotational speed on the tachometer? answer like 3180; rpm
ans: 700; rpm
